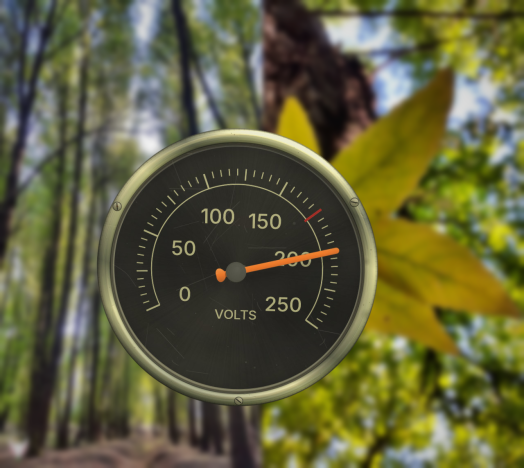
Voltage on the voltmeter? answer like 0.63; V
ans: 200; V
